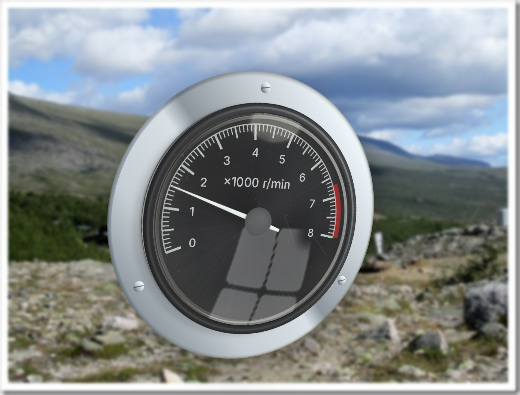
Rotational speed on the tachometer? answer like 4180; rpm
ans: 1500; rpm
